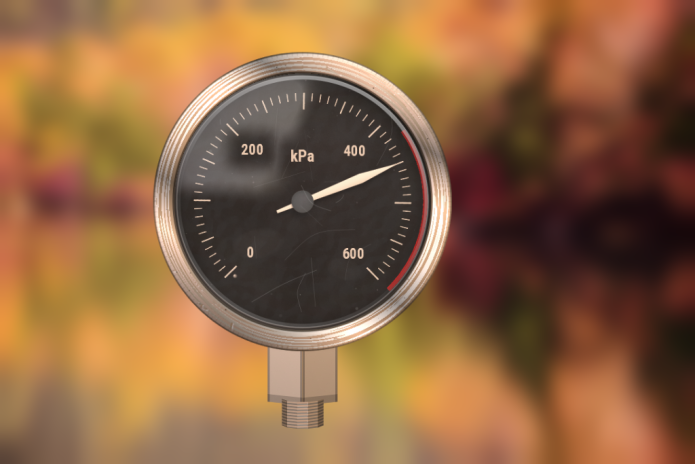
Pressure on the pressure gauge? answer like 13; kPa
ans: 450; kPa
